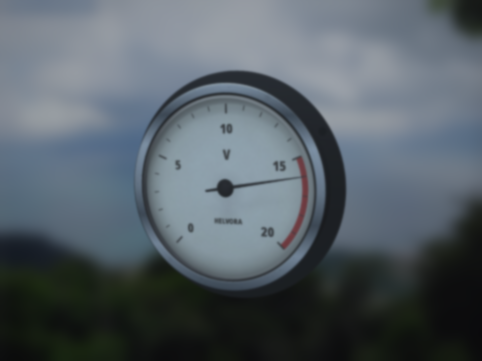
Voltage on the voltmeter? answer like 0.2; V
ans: 16; V
